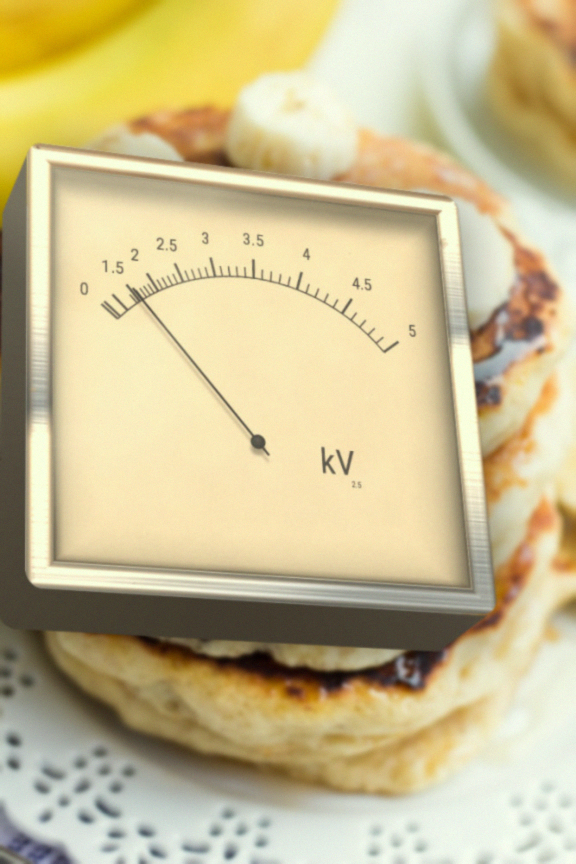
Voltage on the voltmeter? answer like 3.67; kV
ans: 1.5; kV
